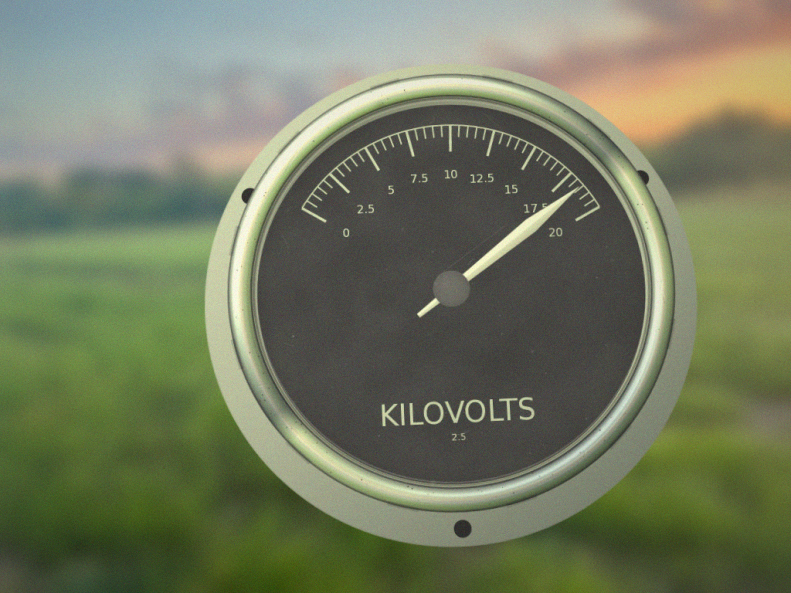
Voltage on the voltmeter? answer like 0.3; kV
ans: 18.5; kV
